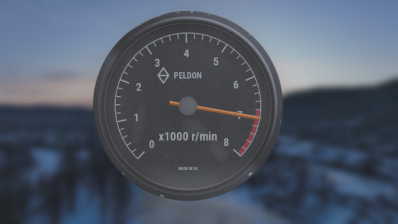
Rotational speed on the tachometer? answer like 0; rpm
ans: 7000; rpm
